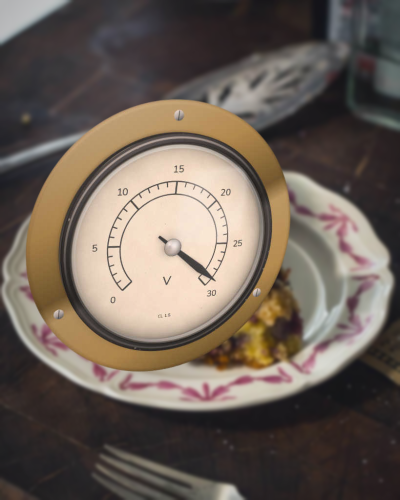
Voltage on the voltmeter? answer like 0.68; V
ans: 29; V
